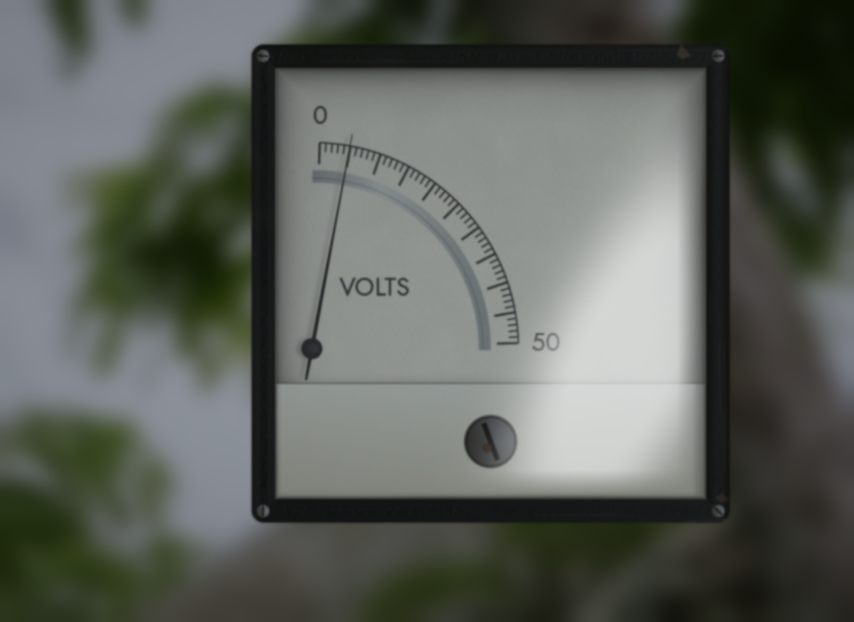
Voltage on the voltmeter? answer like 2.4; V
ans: 5; V
